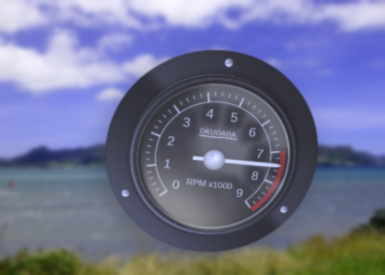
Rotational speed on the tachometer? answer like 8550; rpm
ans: 7400; rpm
